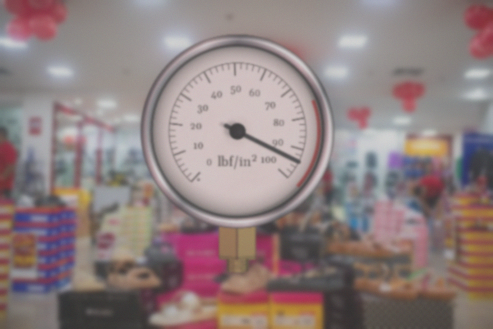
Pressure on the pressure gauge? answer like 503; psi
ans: 94; psi
